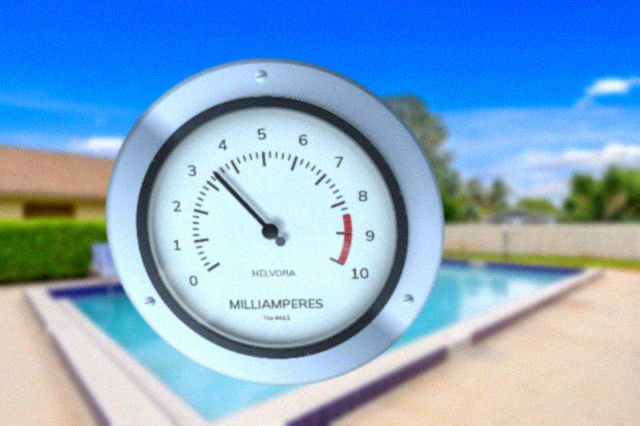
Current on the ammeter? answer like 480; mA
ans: 3.4; mA
